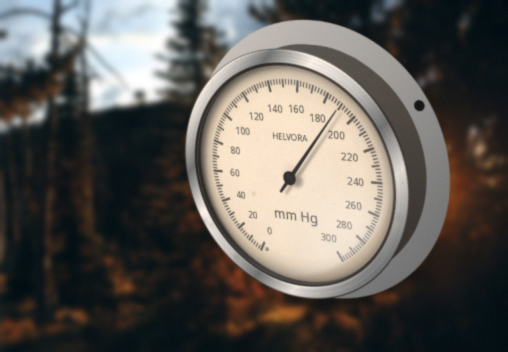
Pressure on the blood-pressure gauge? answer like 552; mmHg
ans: 190; mmHg
